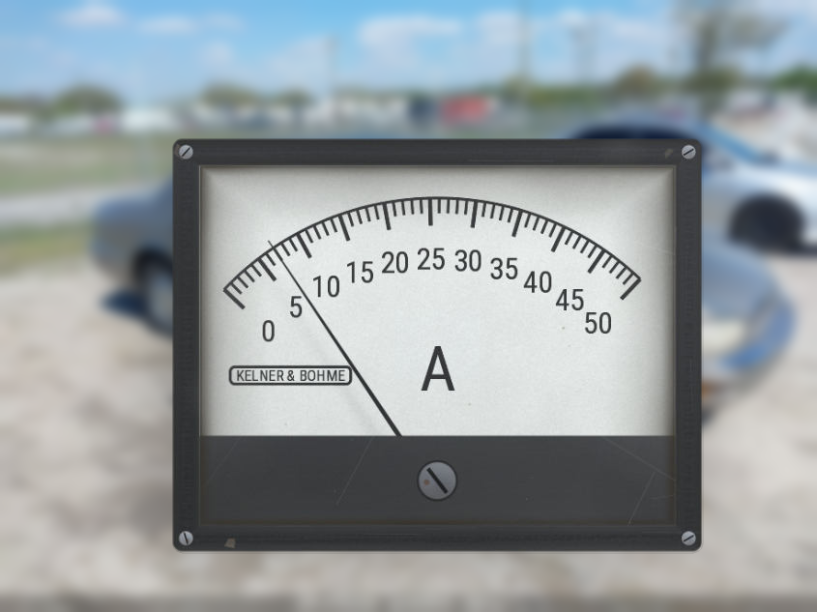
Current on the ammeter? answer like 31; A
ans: 7; A
